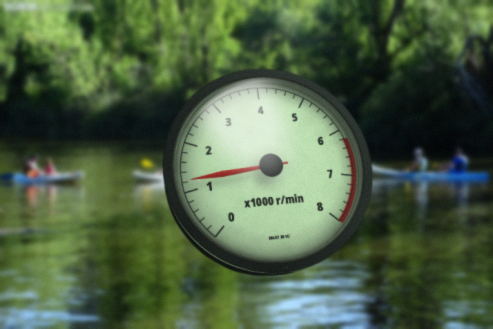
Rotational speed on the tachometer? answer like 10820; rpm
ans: 1200; rpm
